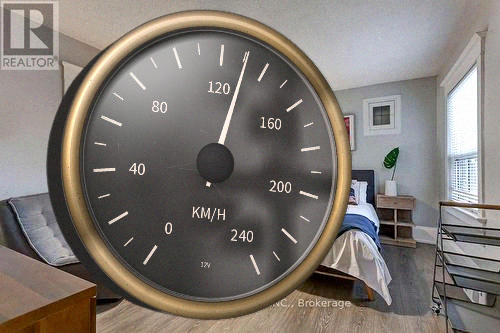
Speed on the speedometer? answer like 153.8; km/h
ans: 130; km/h
